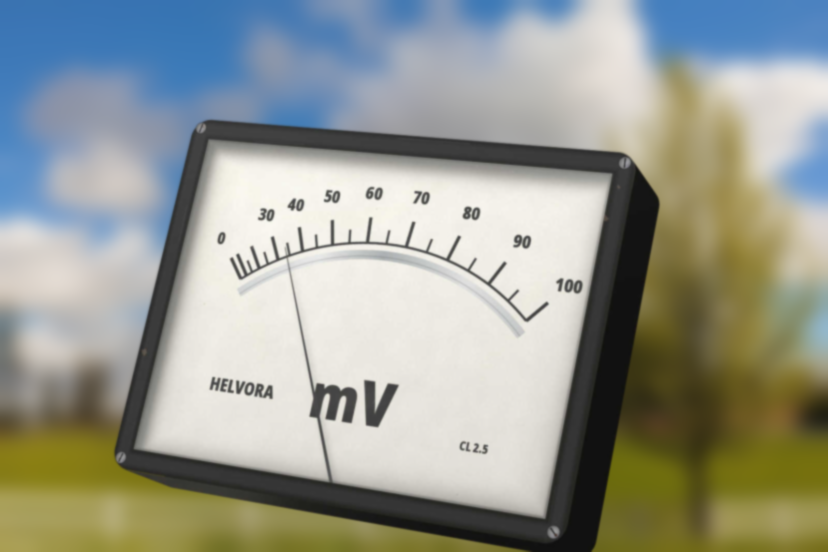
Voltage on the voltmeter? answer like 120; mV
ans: 35; mV
